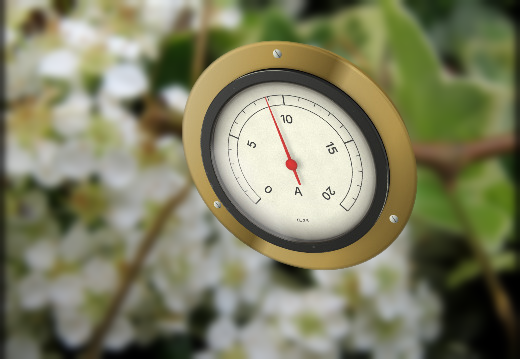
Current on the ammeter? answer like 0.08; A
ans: 9; A
